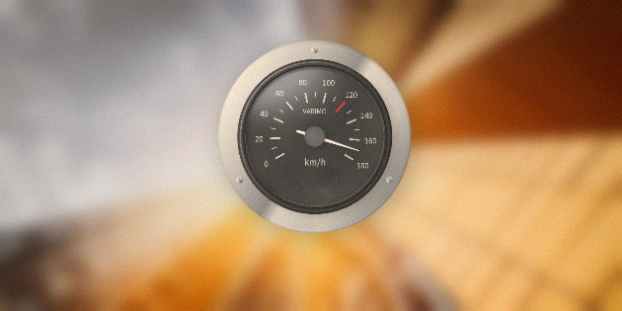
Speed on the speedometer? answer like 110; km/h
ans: 170; km/h
